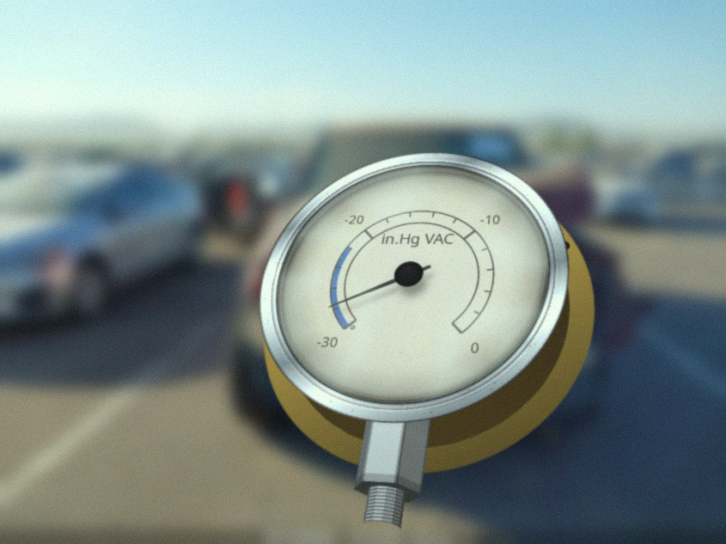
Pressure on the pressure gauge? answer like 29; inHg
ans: -28; inHg
